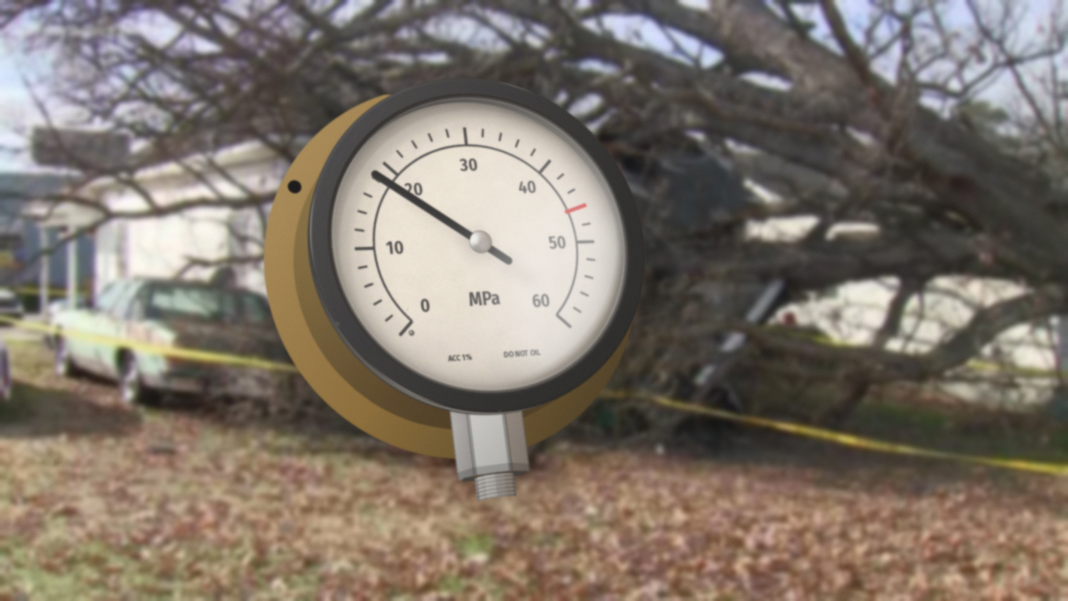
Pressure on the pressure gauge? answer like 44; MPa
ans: 18; MPa
